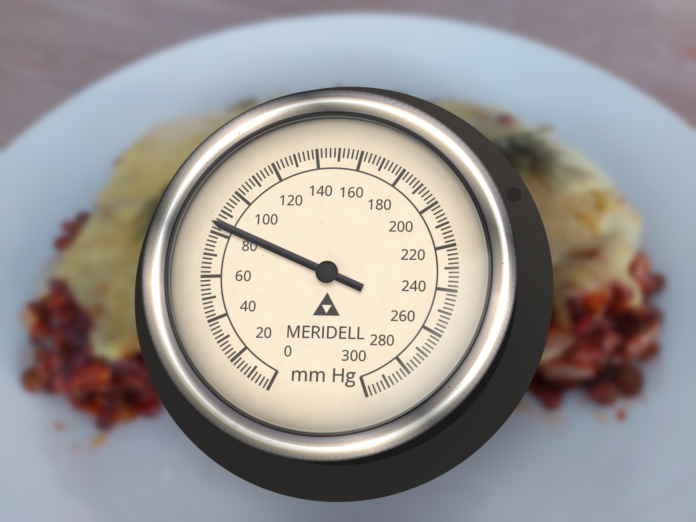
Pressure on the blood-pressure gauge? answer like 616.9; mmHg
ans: 84; mmHg
